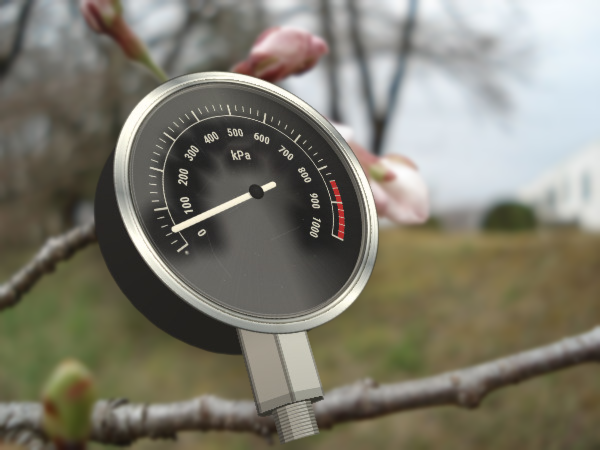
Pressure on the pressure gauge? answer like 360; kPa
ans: 40; kPa
